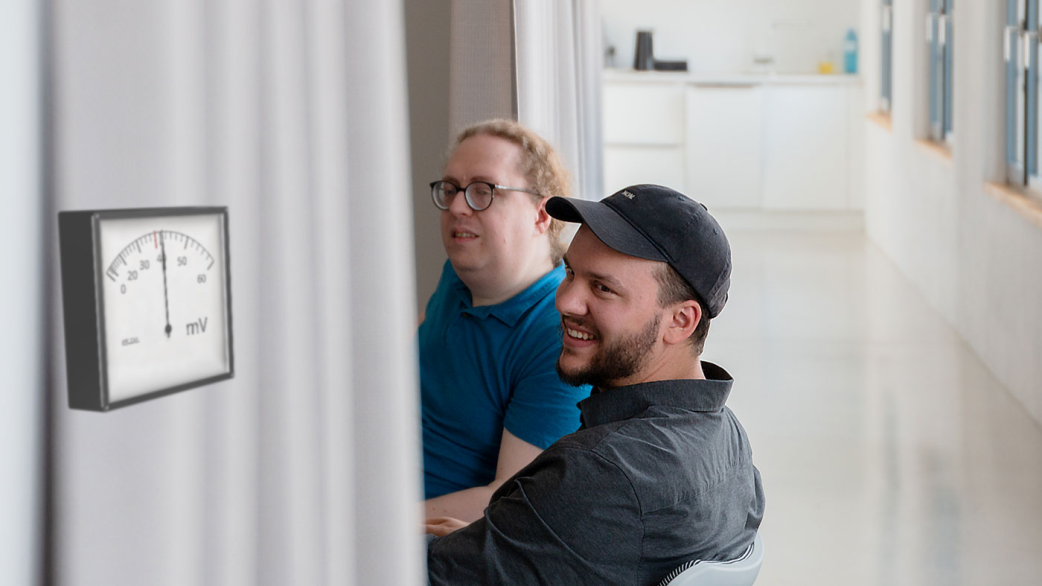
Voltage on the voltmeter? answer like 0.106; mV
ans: 40; mV
